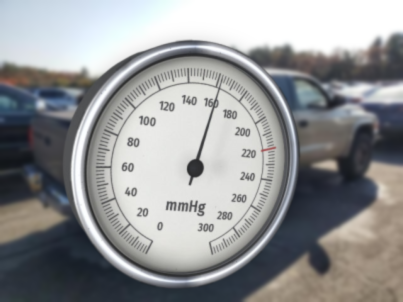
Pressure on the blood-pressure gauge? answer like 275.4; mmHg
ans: 160; mmHg
